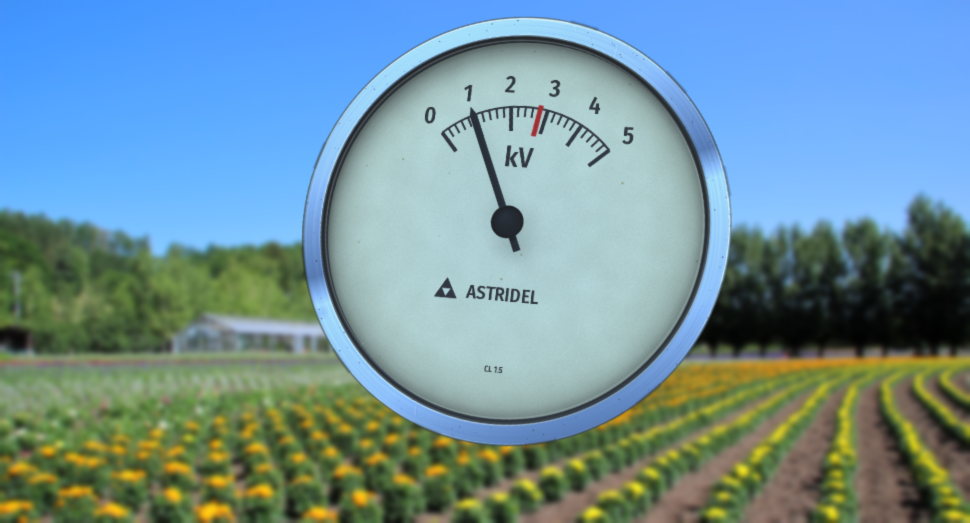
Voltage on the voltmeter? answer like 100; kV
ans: 1; kV
